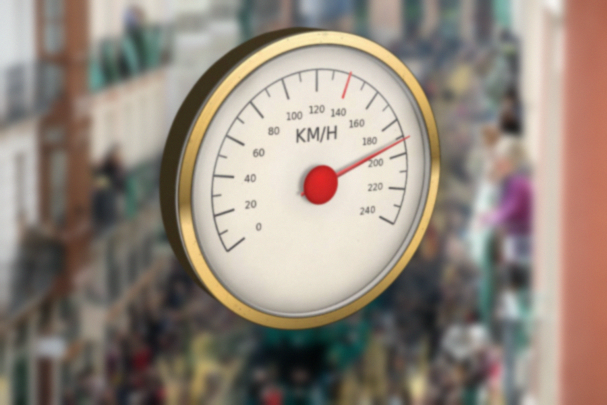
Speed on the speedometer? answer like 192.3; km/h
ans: 190; km/h
